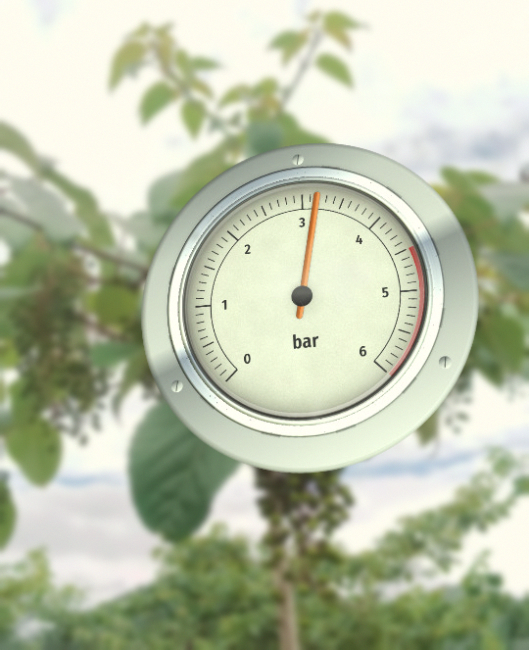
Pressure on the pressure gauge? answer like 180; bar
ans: 3.2; bar
